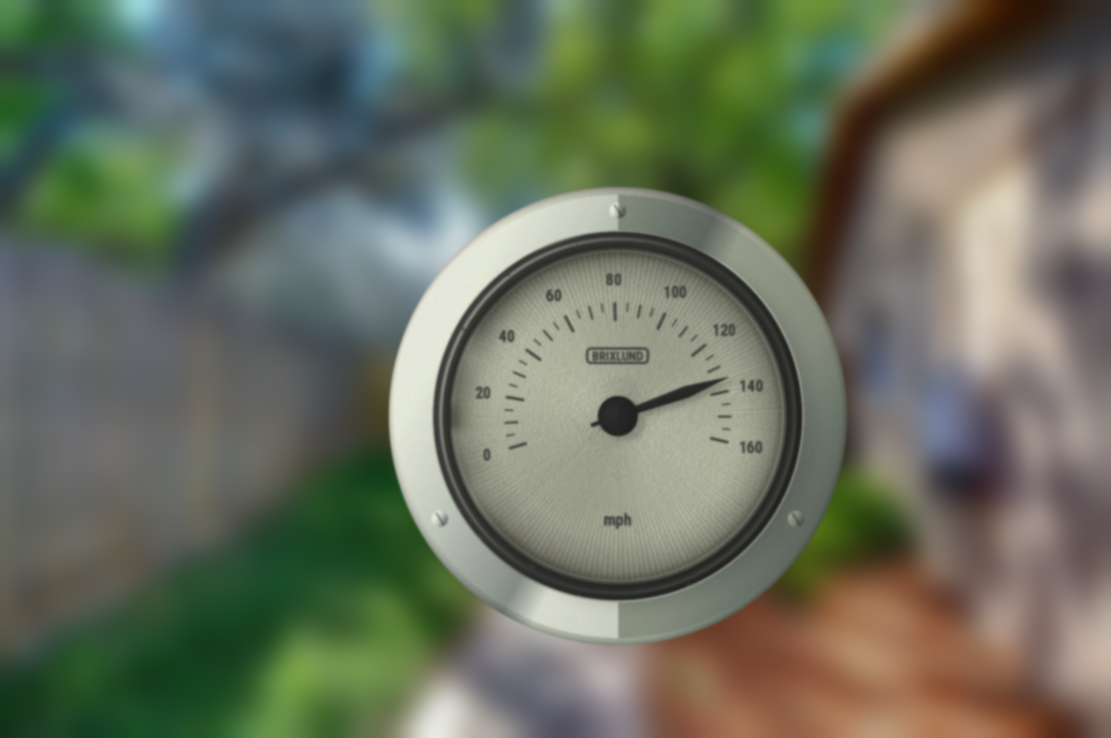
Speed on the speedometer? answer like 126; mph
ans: 135; mph
